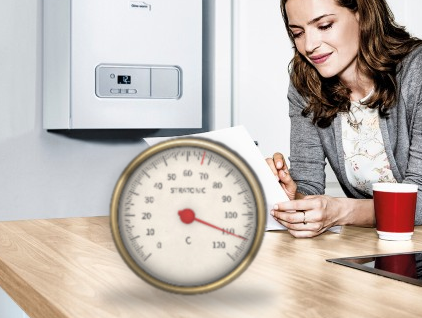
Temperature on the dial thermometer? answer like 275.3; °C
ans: 110; °C
